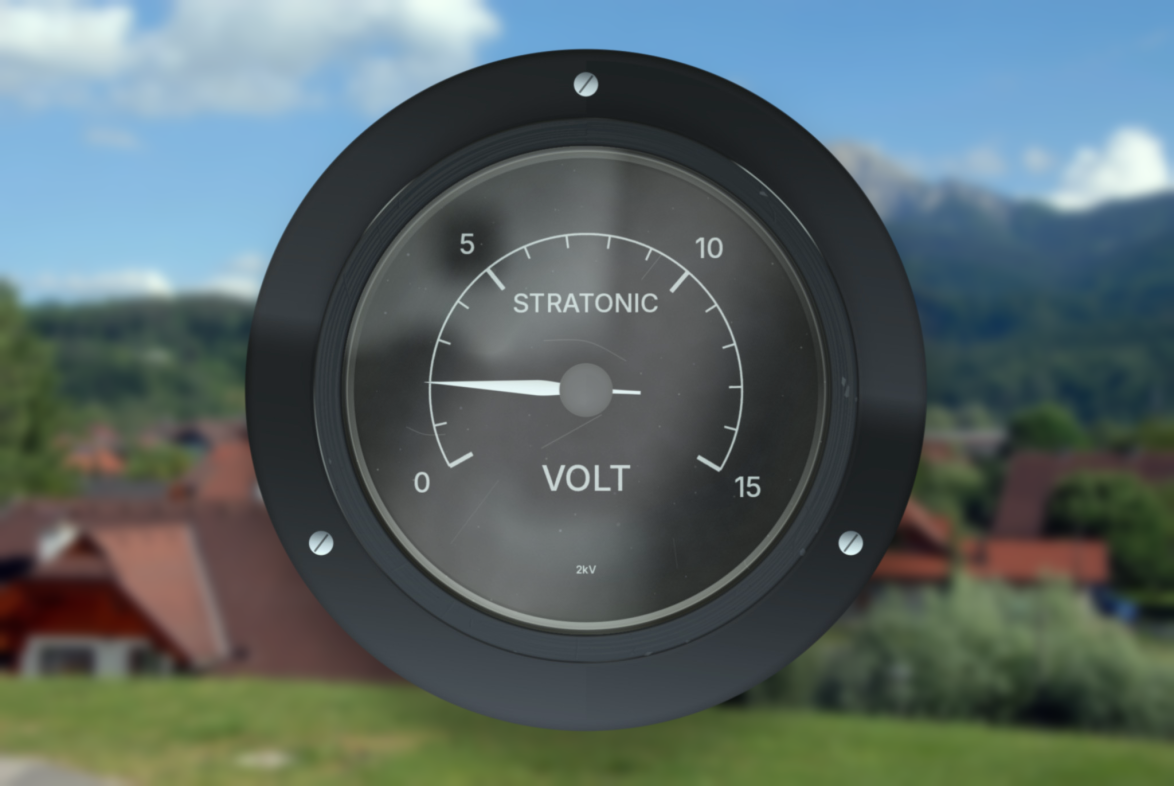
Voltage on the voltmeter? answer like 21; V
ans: 2; V
